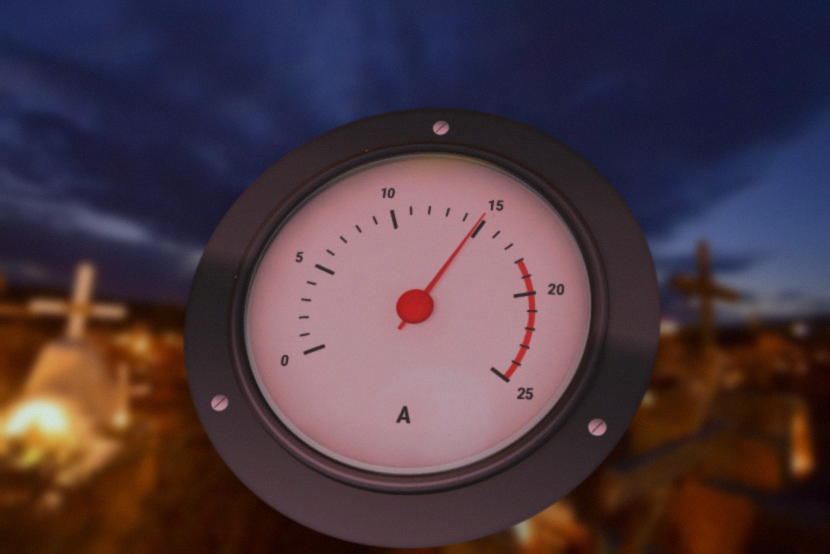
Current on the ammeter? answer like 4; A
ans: 15; A
